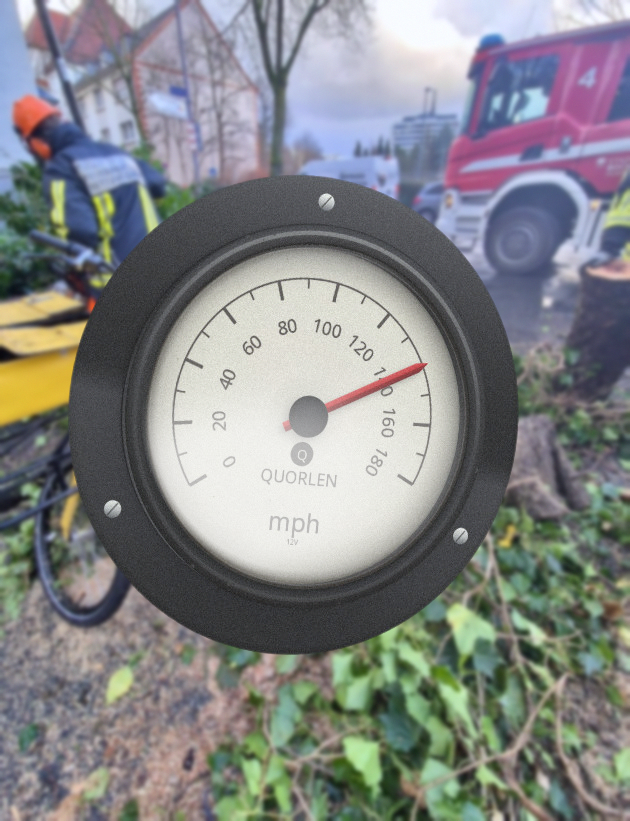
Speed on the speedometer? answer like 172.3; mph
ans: 140; mph
